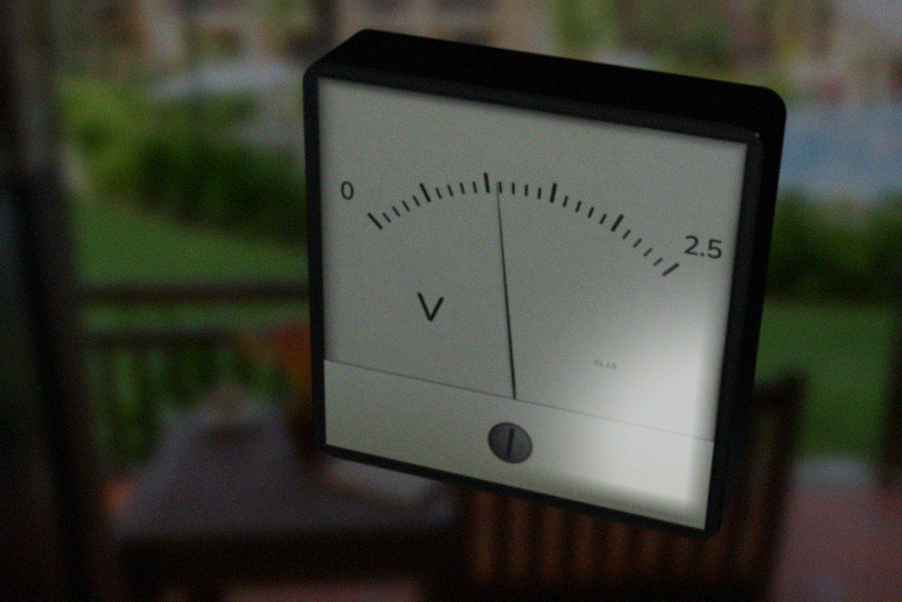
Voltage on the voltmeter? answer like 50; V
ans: 1.1; V
